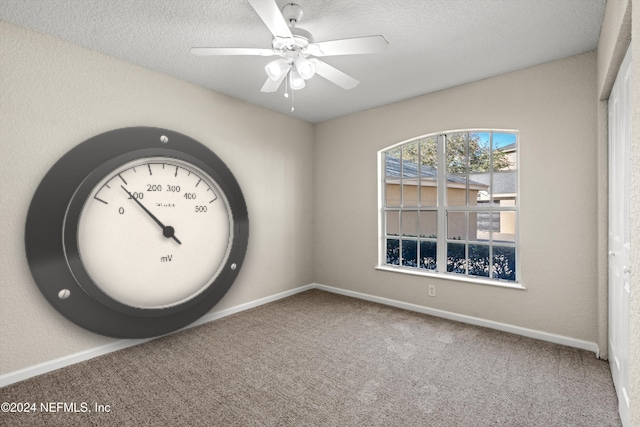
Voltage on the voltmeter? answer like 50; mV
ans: 75; mV
